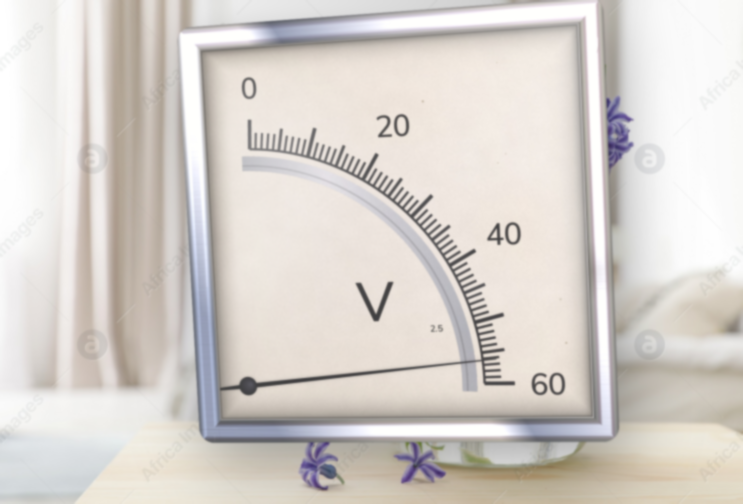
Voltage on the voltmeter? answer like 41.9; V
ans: 56; V
